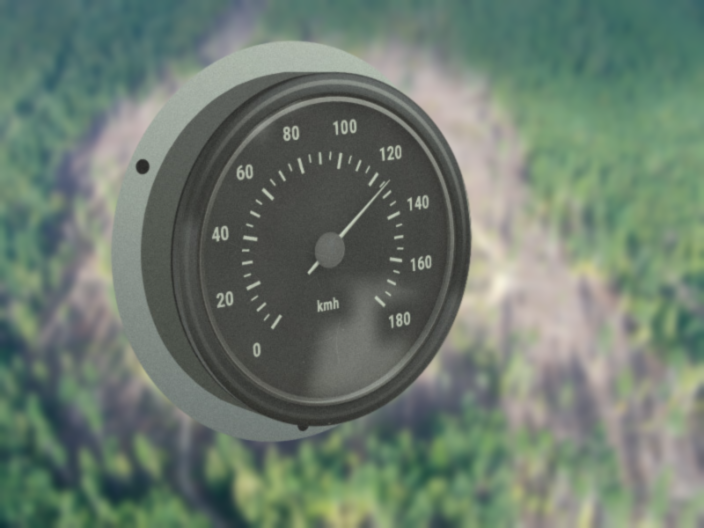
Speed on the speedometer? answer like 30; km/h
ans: 125; km/h
